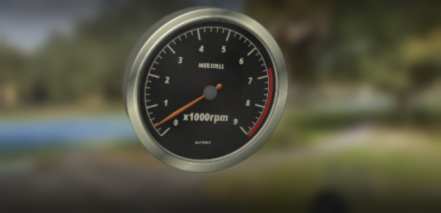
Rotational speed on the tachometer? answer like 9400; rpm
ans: 400; rpm
